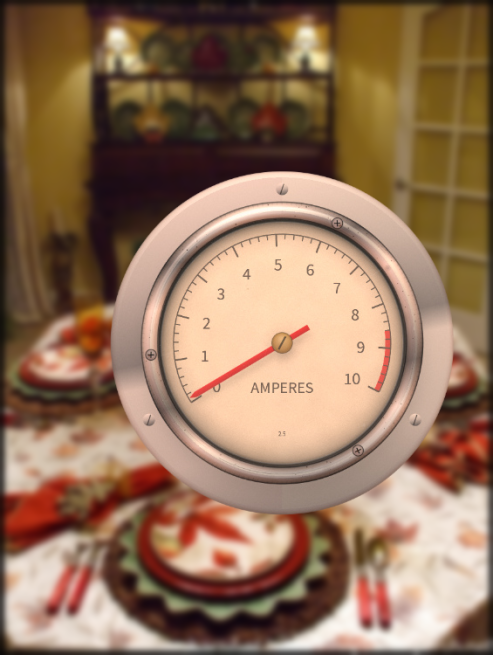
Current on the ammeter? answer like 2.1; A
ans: 0.1; A
